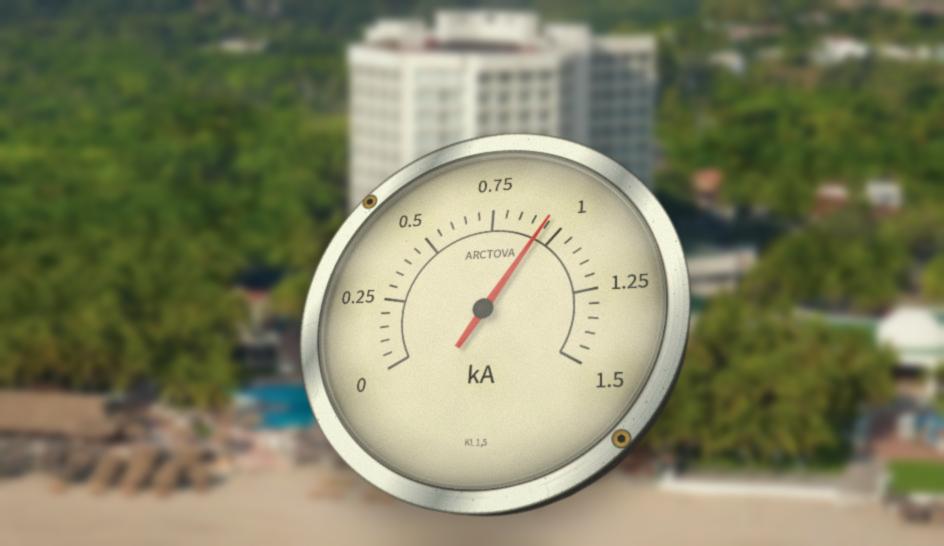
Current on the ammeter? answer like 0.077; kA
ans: 0.95; kA
